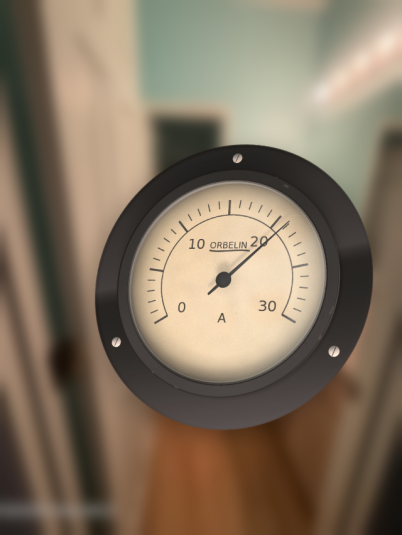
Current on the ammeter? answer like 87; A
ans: 21; A
